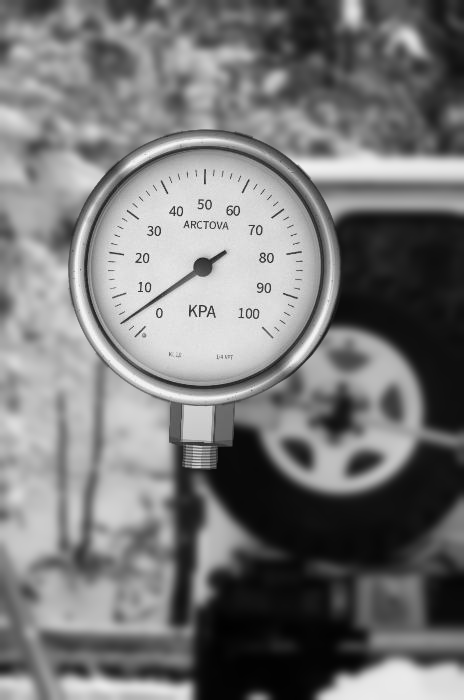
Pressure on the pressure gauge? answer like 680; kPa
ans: 4; kPa
